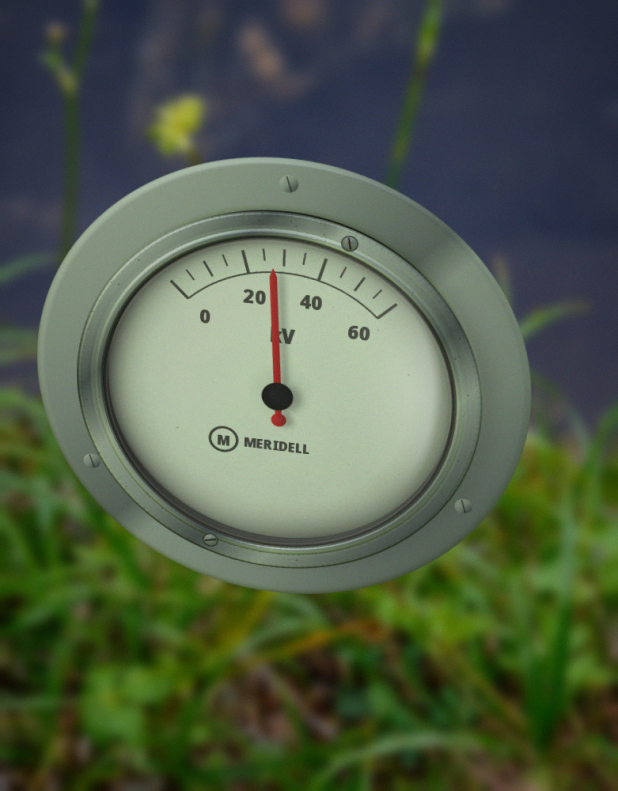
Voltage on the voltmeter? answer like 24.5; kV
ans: 27.5; kV
